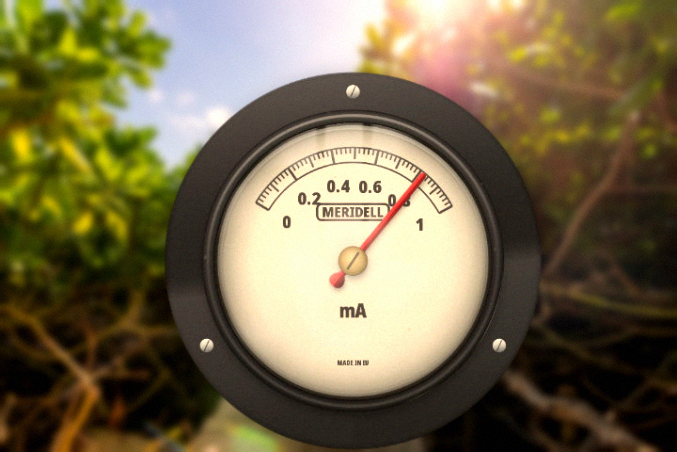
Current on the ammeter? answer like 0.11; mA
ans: 0.82; mA
